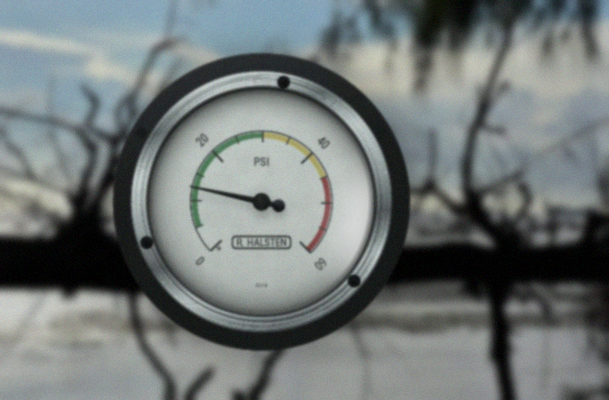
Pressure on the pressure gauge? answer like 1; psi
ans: 12.5; psi
